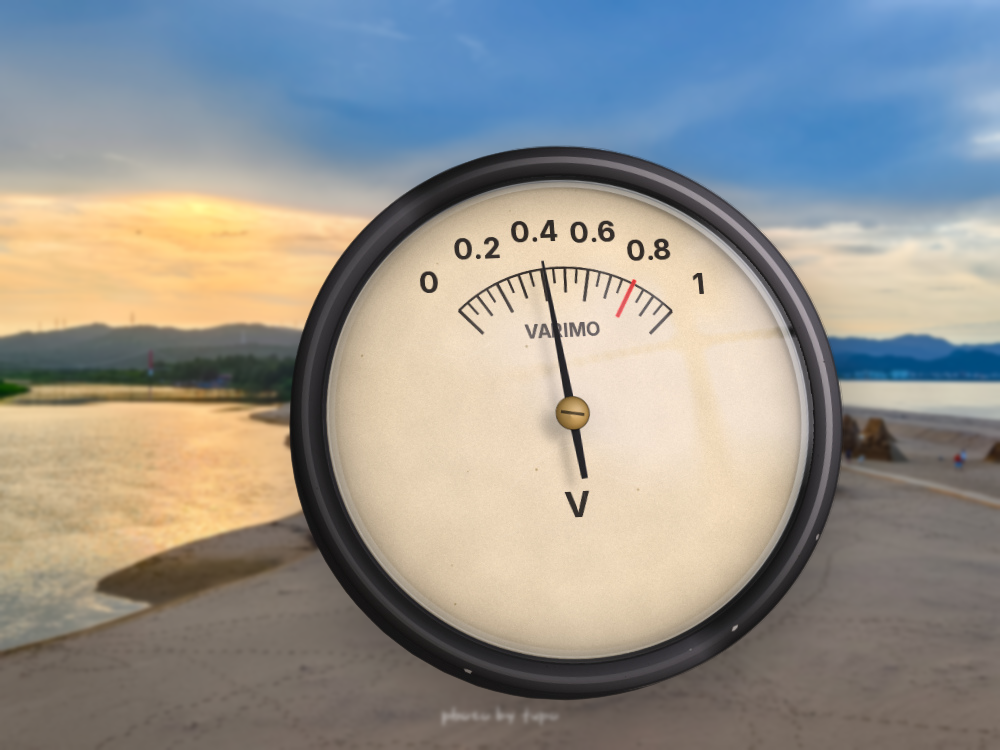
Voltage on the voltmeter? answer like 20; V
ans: 0.4; V
